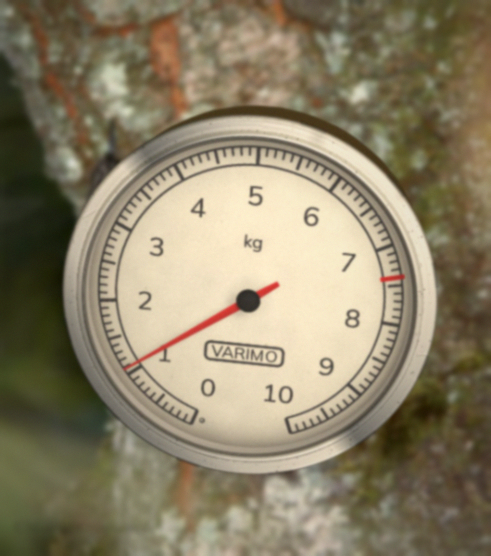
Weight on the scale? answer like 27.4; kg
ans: 1.1; kg
